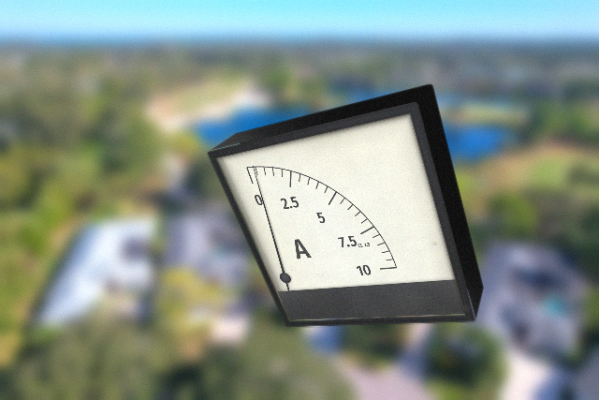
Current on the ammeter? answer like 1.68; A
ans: 0.5; A
